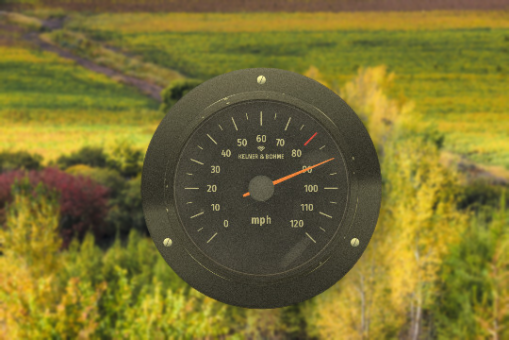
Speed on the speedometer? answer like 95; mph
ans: 90; mph
